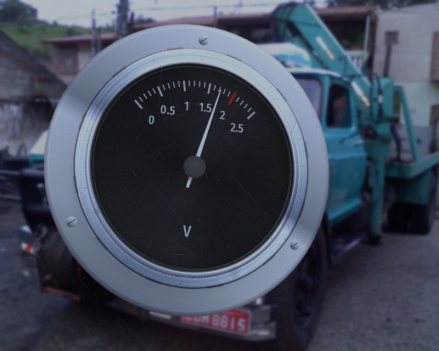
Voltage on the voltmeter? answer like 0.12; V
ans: 1.7; V
